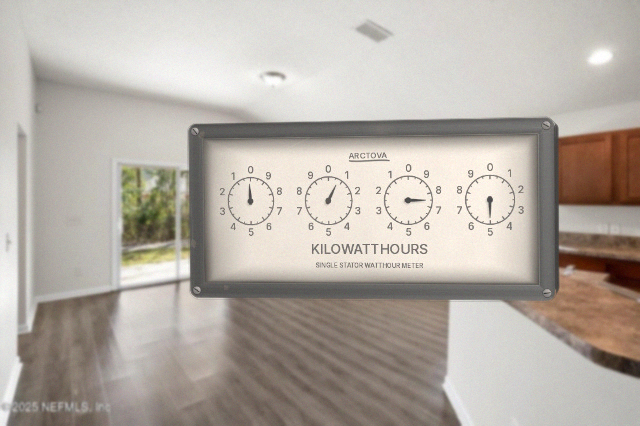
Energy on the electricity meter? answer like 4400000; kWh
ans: 75; kWh
